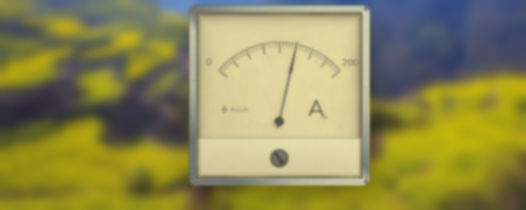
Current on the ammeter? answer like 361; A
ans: 125; A
